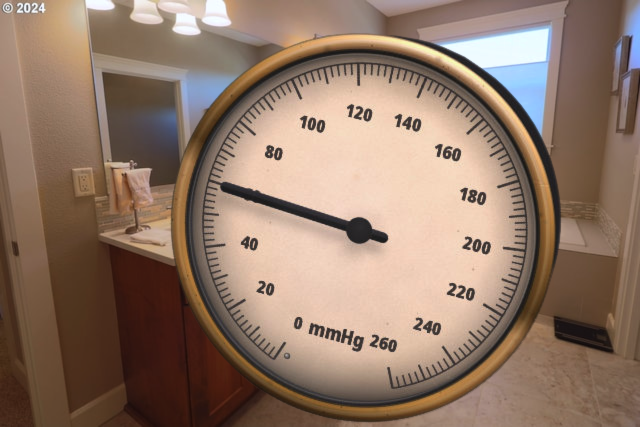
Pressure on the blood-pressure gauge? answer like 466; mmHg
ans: 60; mmHg
